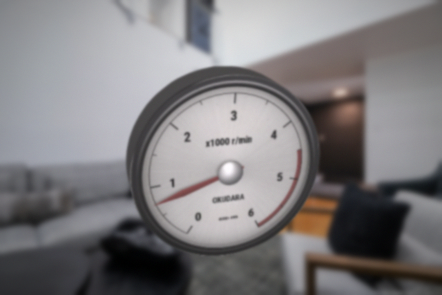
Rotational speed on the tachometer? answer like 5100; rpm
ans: 750; rpm
